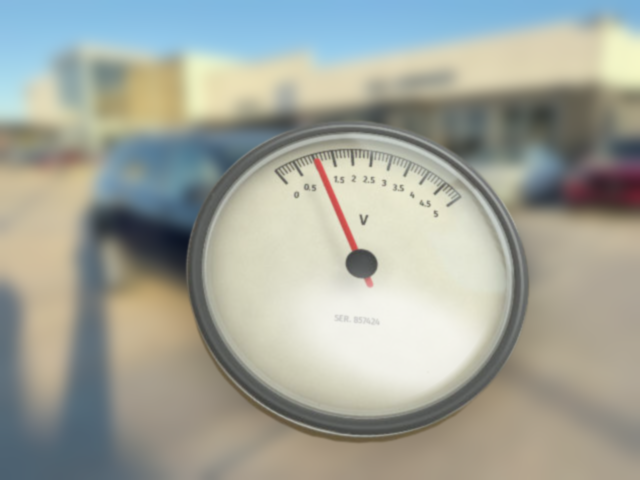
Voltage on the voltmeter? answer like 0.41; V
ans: 1; V
